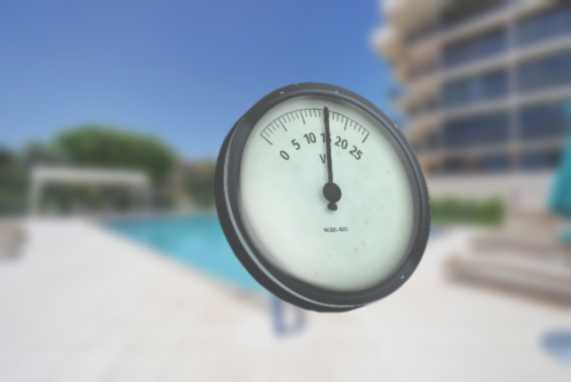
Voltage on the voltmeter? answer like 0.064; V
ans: 15; V
